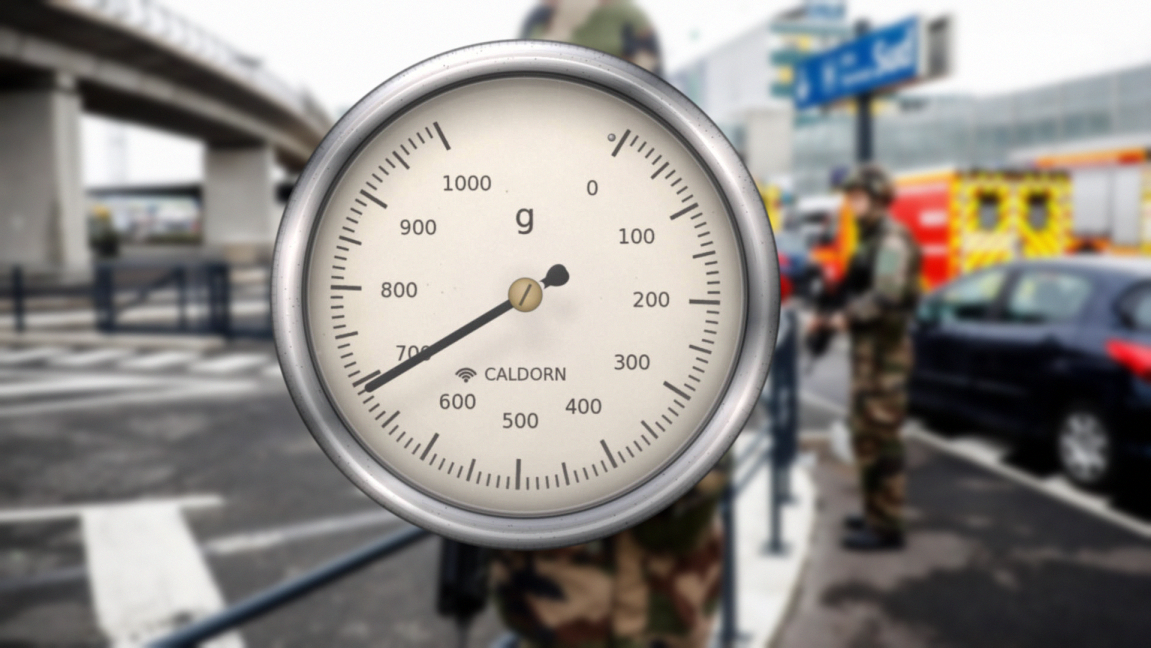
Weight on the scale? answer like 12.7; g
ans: 690; g
